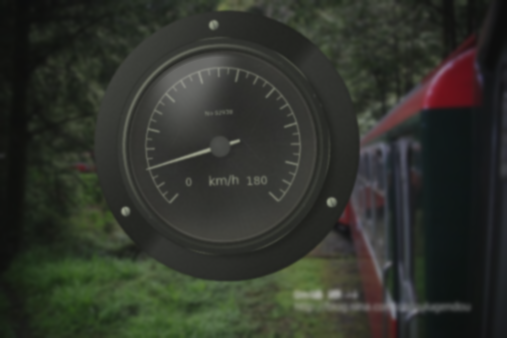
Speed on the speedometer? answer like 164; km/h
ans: 20; km/h
